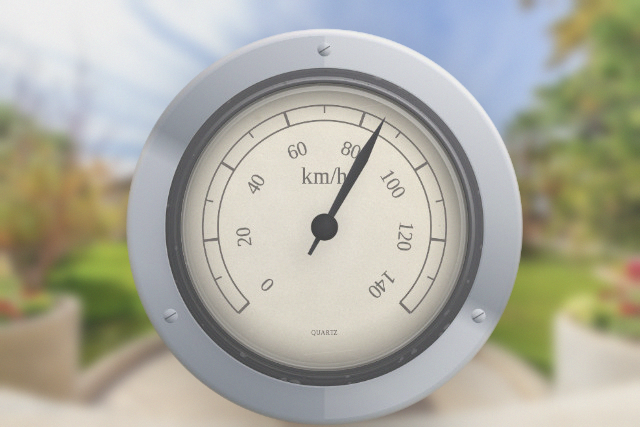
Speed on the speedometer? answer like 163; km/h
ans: 85; km/h
